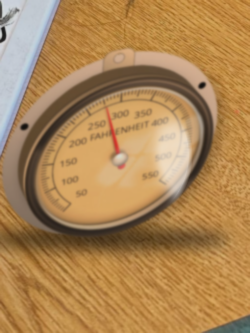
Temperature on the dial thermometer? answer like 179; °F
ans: 275; °F
